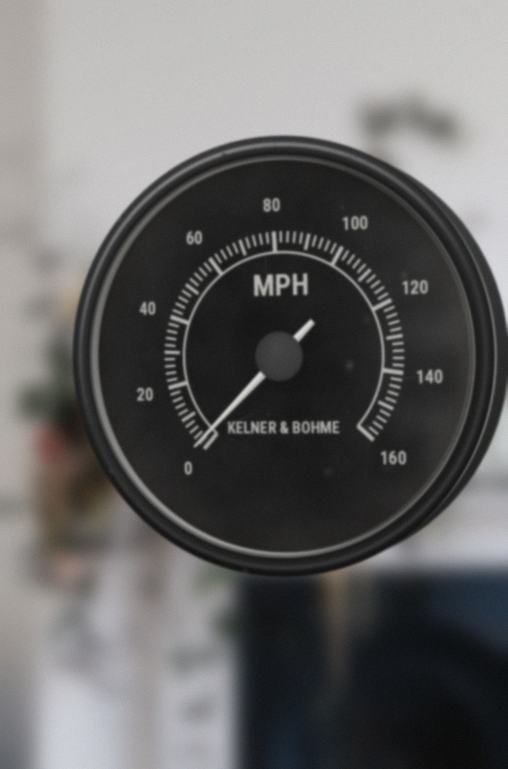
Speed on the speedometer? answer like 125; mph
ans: 2; mph
